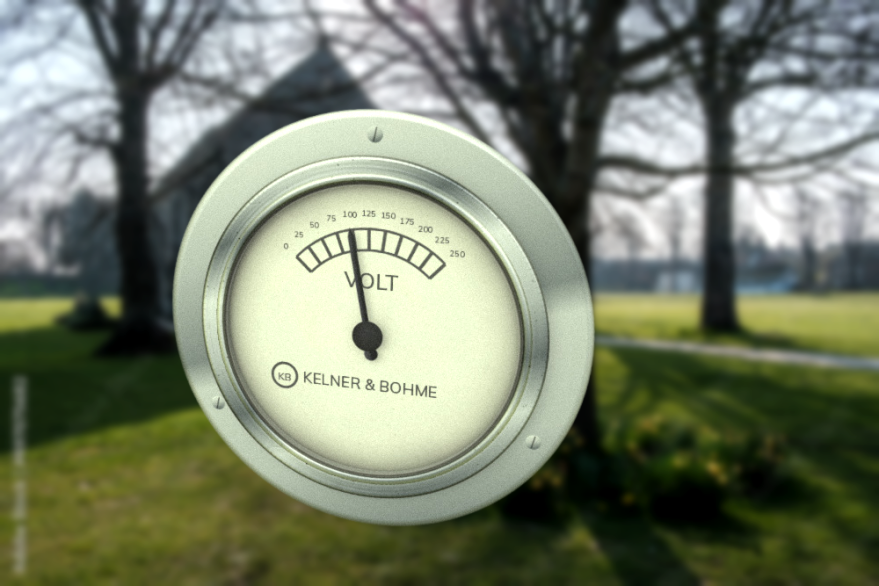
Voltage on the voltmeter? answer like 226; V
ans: 100; V
